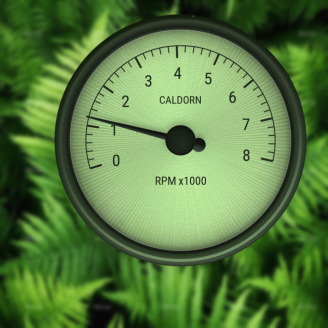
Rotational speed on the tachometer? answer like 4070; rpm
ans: 1200; rpm
